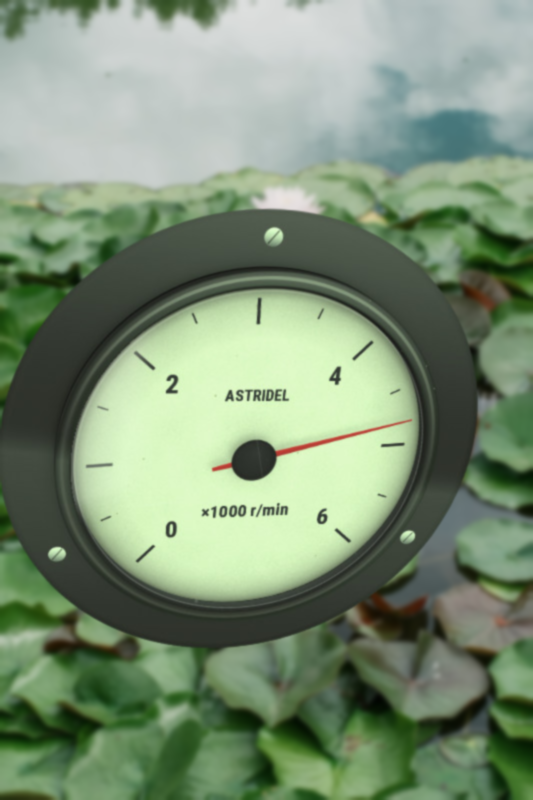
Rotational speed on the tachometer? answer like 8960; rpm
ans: 4750; rpm
